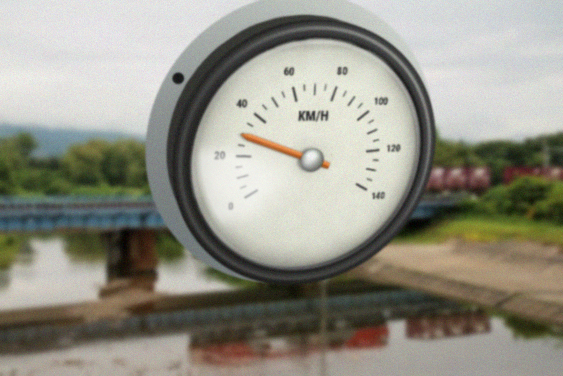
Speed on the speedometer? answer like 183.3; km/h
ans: 30; km/h
